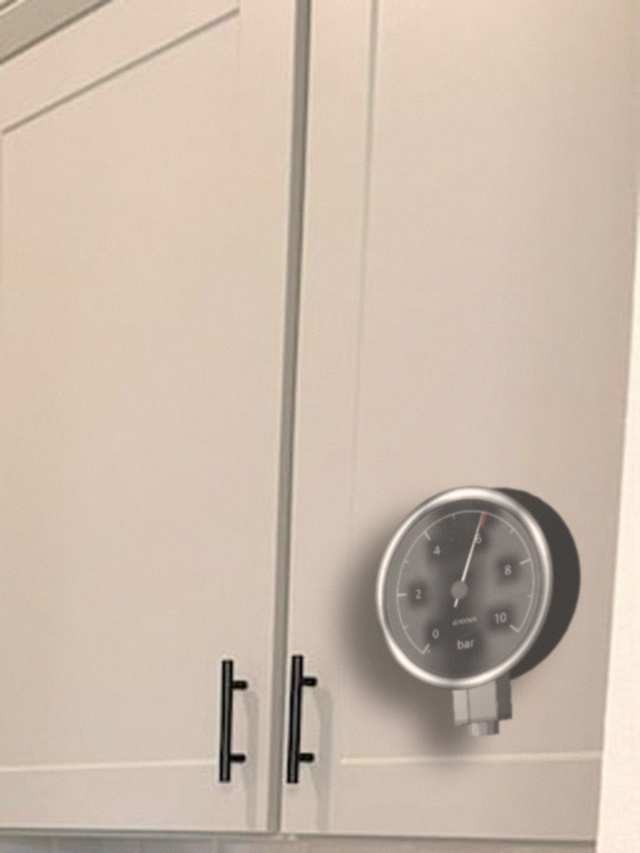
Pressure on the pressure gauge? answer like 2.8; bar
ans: 6; bar
